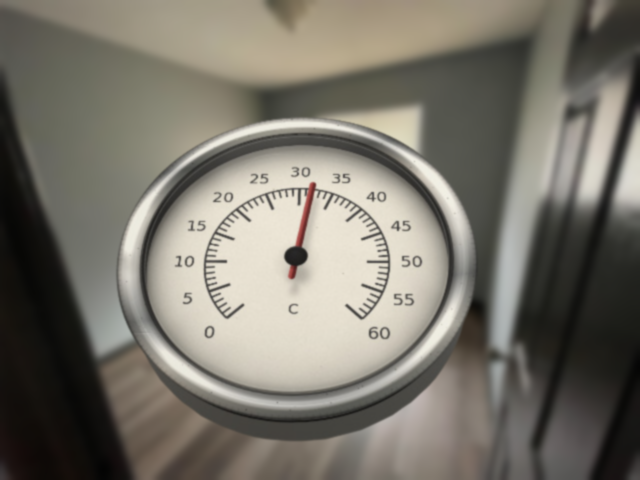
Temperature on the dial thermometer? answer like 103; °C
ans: 32; °C
